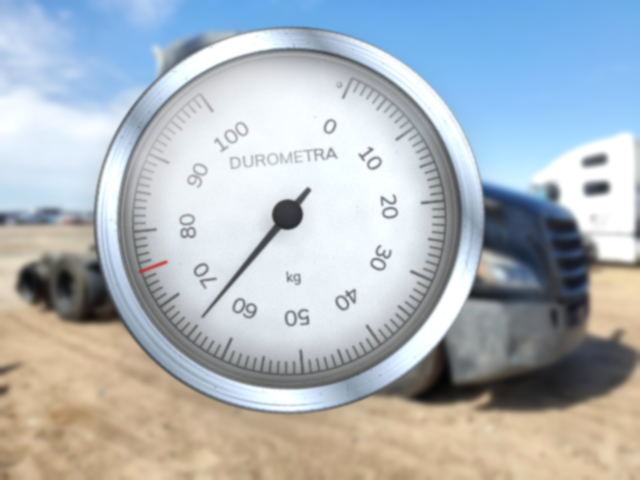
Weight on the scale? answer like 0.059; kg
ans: 65; kg
